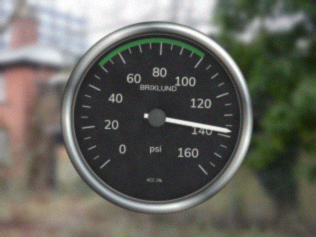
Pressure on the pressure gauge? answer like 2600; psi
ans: 137.5; psi
